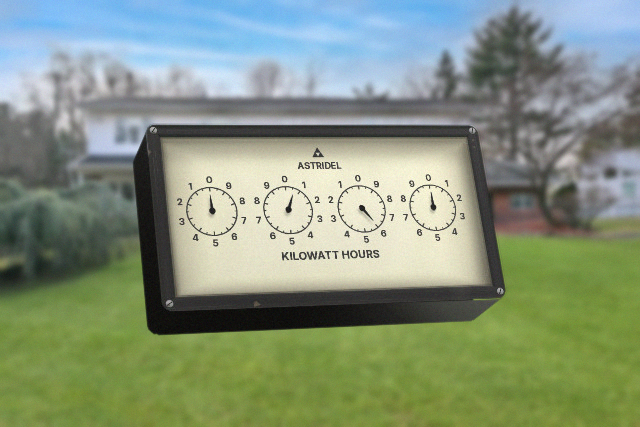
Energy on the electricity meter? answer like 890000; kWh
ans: 60; kWh
